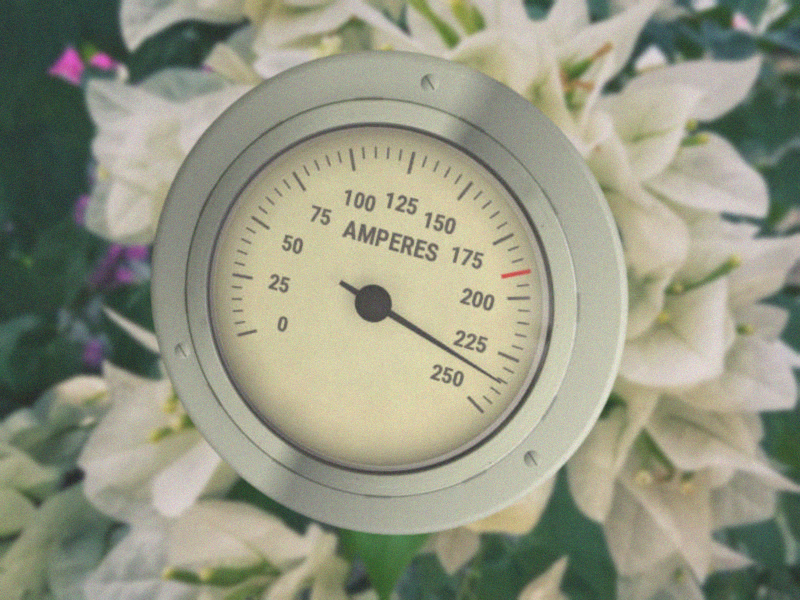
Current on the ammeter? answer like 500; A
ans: 235; A
